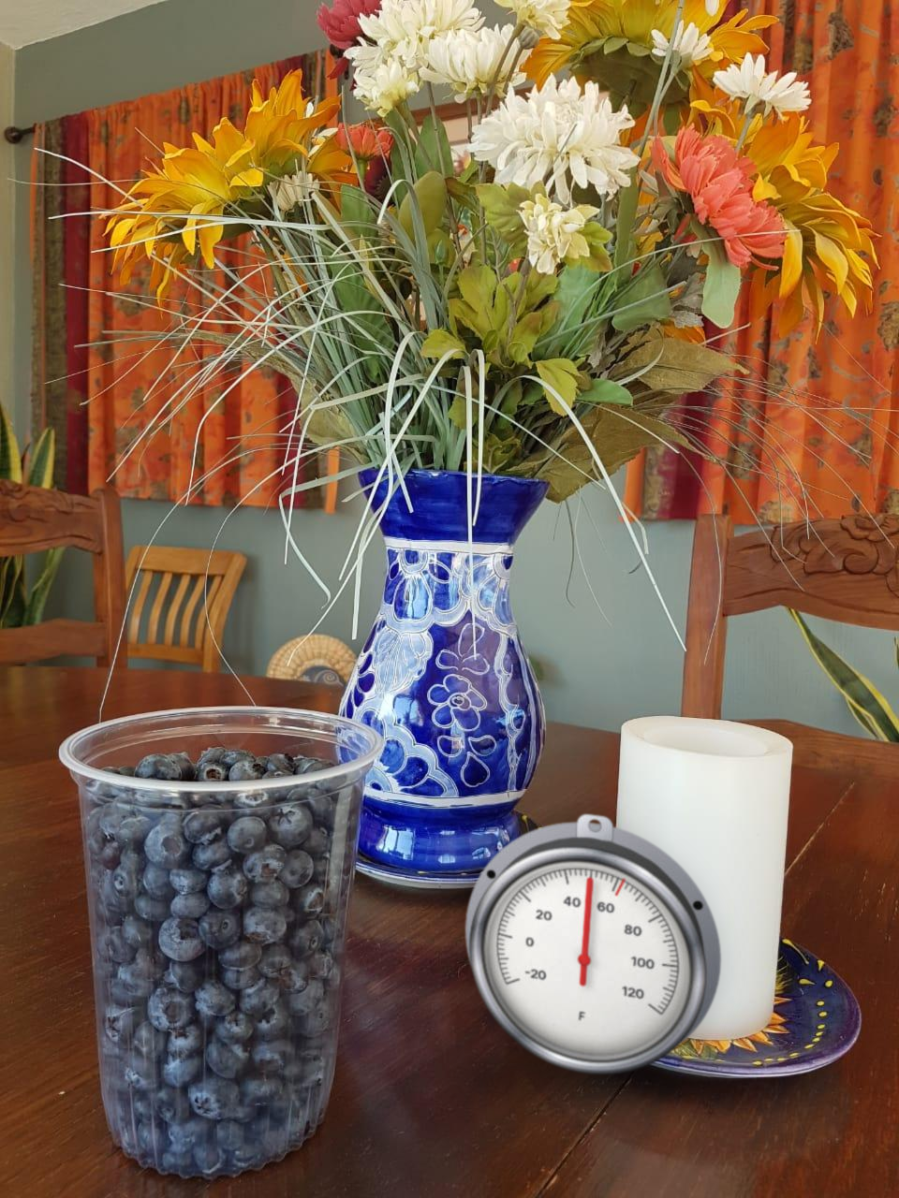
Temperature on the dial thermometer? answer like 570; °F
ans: 50; °F
